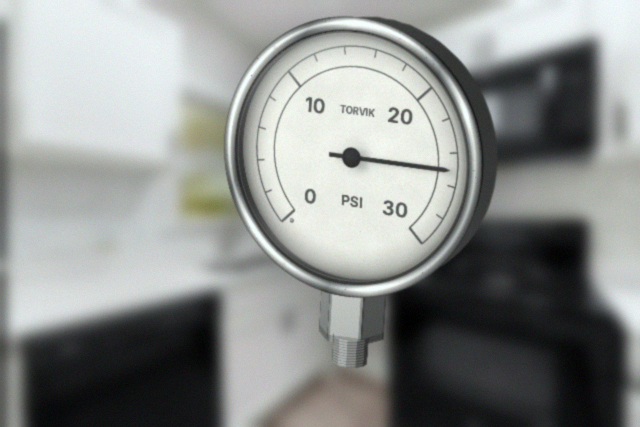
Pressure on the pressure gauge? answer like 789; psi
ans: 25; psi
